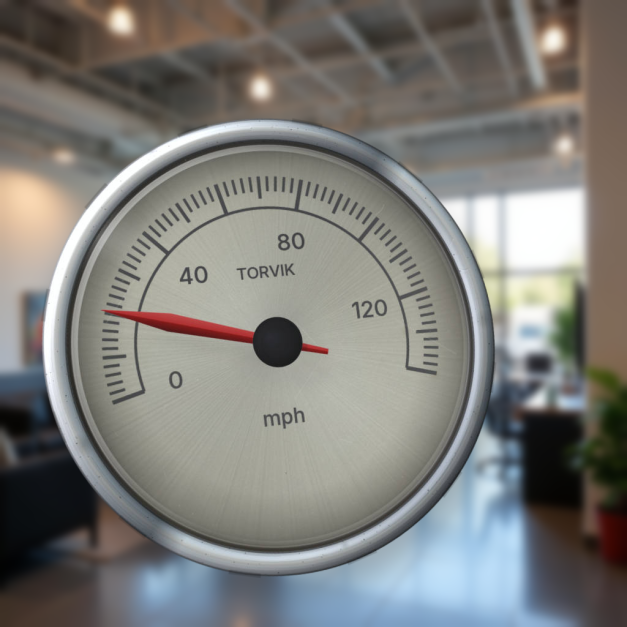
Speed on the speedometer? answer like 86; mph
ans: 20; mph
